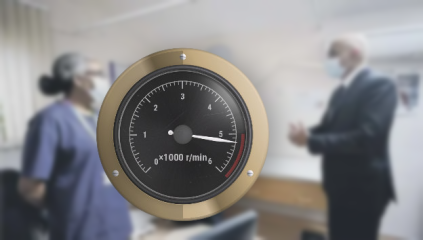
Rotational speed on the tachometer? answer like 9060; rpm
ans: 5200; rpm
